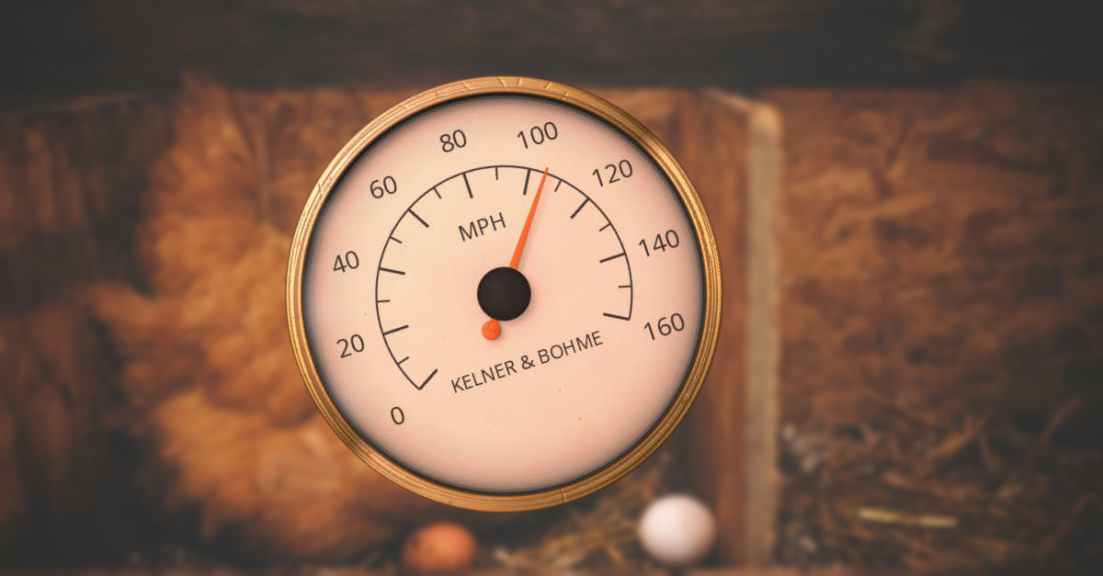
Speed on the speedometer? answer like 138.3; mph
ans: 105; mph
